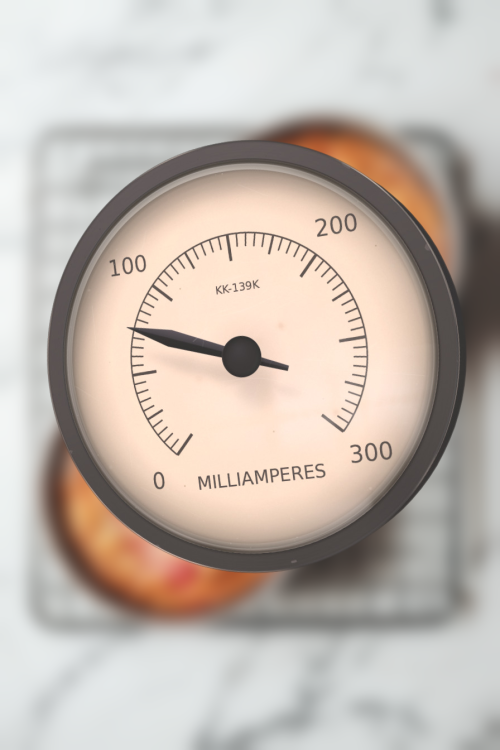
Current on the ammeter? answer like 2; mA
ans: 75; mA
